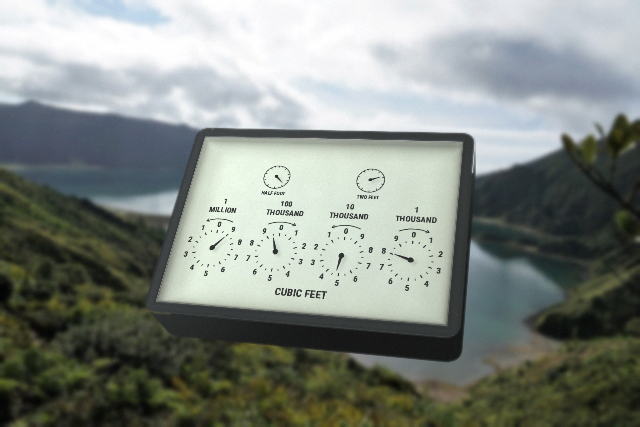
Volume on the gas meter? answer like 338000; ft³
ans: 894800; ft³
